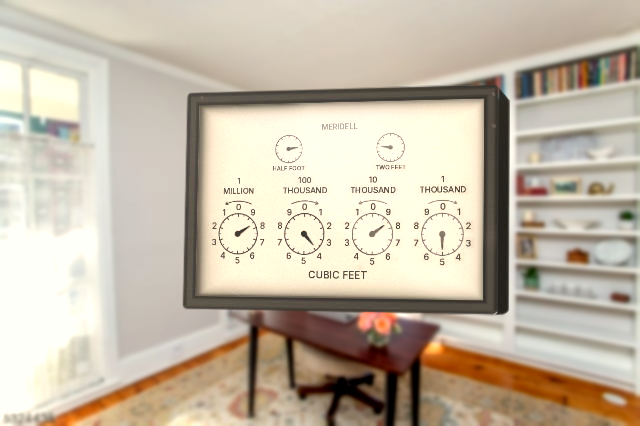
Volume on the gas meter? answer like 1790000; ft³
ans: 838500; ft³
